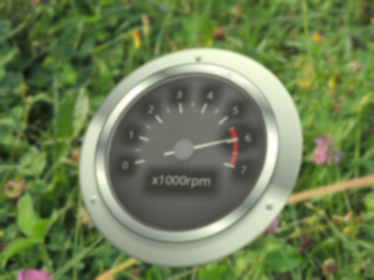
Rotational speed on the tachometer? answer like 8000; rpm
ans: 6000; rpm
